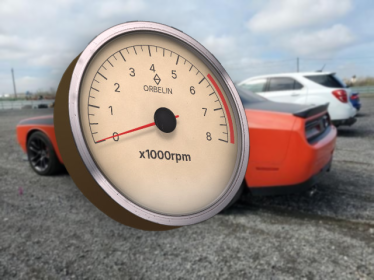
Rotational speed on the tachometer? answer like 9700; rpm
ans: 0; rpm
